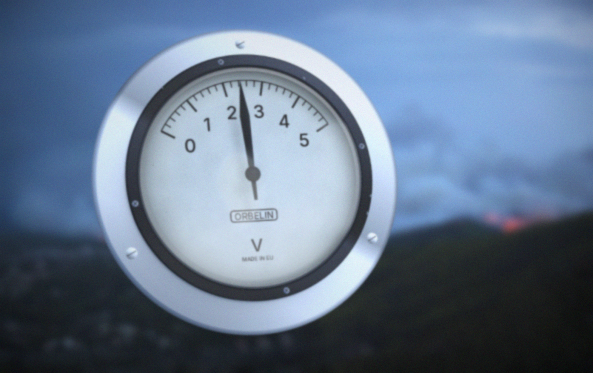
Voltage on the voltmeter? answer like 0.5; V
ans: 2.4; V
